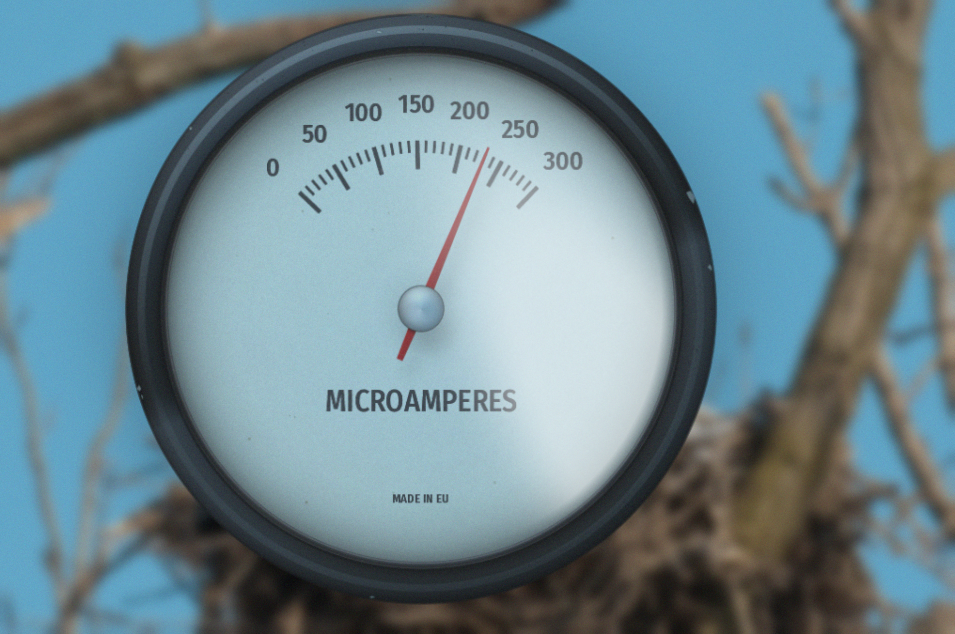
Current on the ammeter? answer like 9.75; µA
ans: 230; µA
